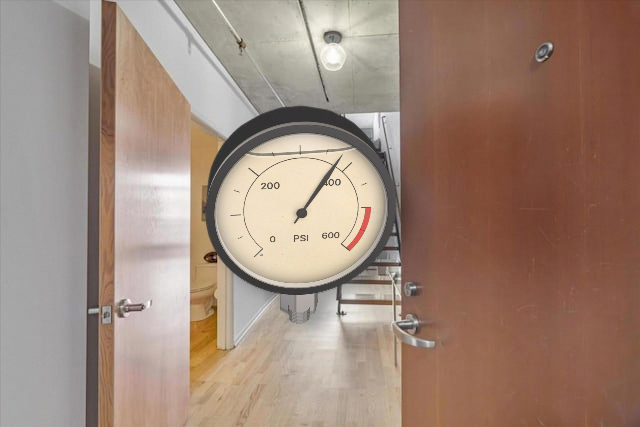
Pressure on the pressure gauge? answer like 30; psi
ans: 375; psi
